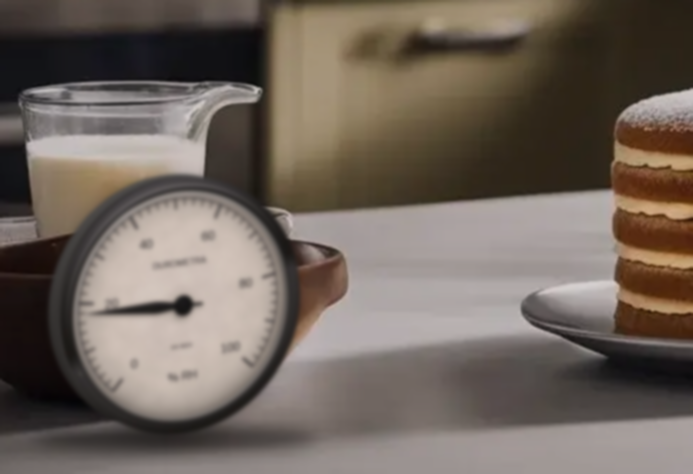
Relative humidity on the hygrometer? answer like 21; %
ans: 18; %
